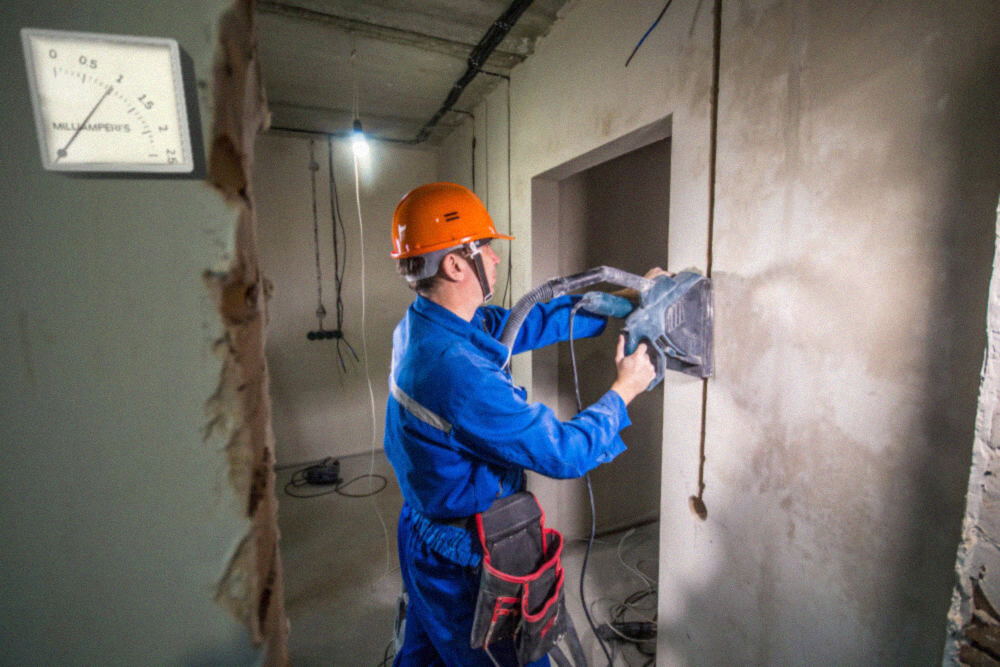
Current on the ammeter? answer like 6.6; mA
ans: 1; mA
